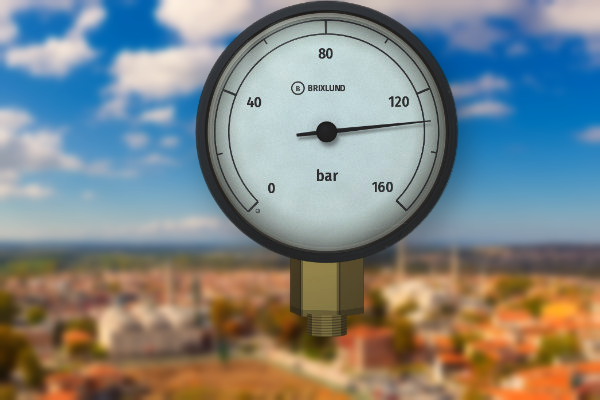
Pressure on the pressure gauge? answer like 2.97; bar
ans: 130; bar
